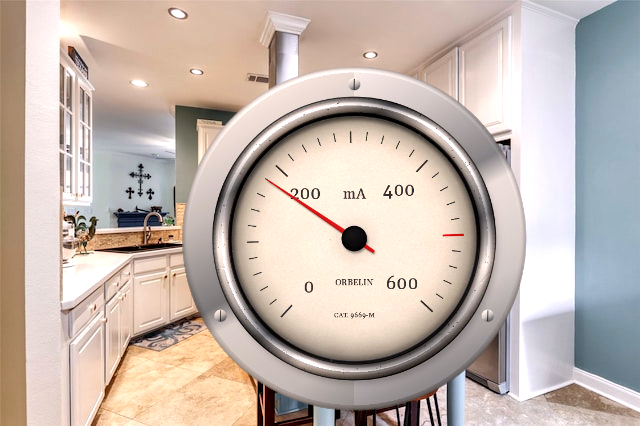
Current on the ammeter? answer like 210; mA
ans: 180; mA
